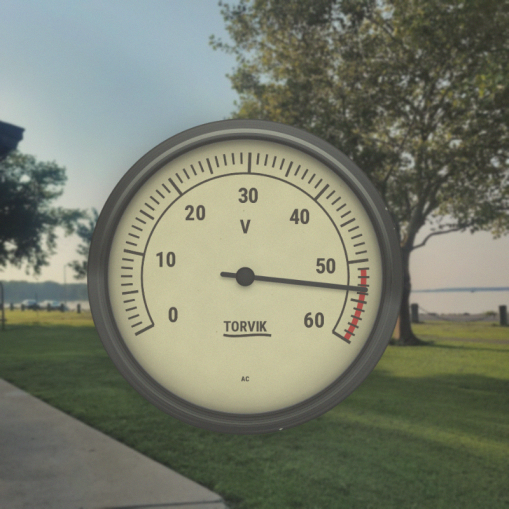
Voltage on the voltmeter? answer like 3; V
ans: 53.5; V
